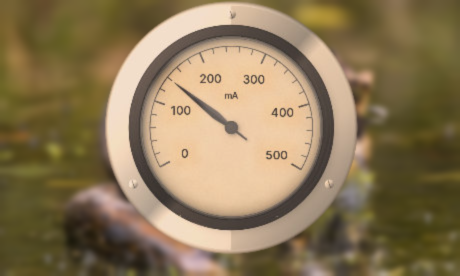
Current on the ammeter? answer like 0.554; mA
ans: 140; mA
